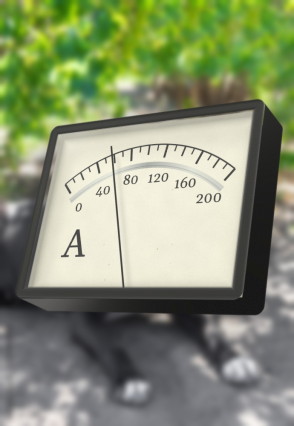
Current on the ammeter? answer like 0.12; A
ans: 60; A
